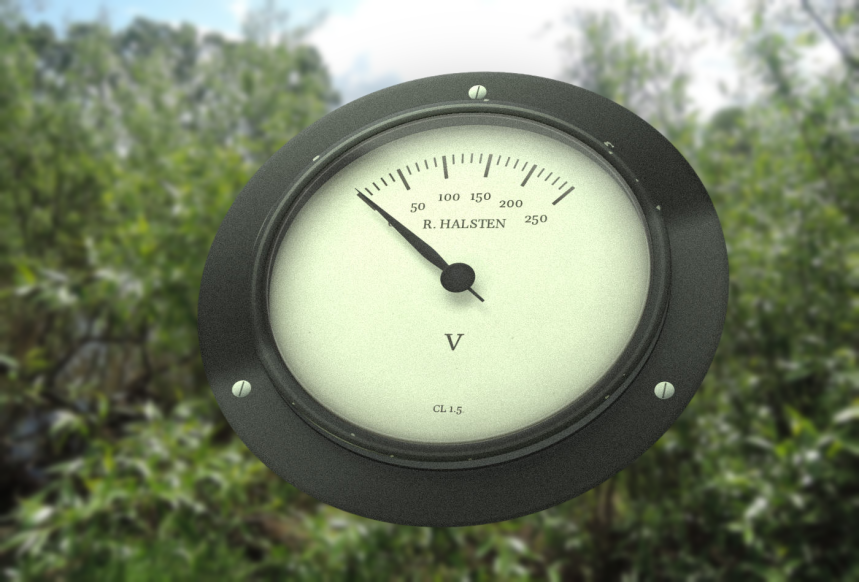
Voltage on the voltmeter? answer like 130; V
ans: 0; V
